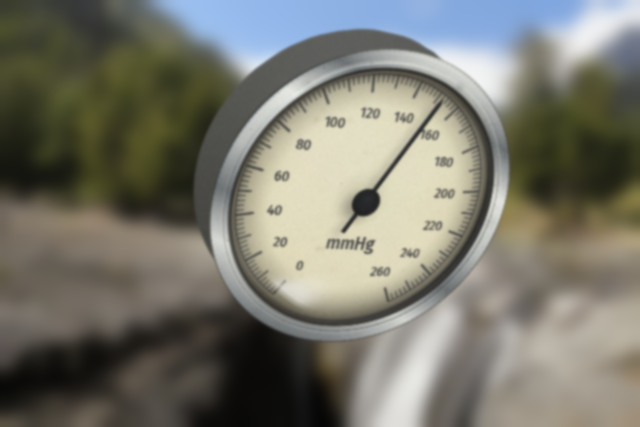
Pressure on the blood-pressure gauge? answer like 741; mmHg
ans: 150; mmHg
